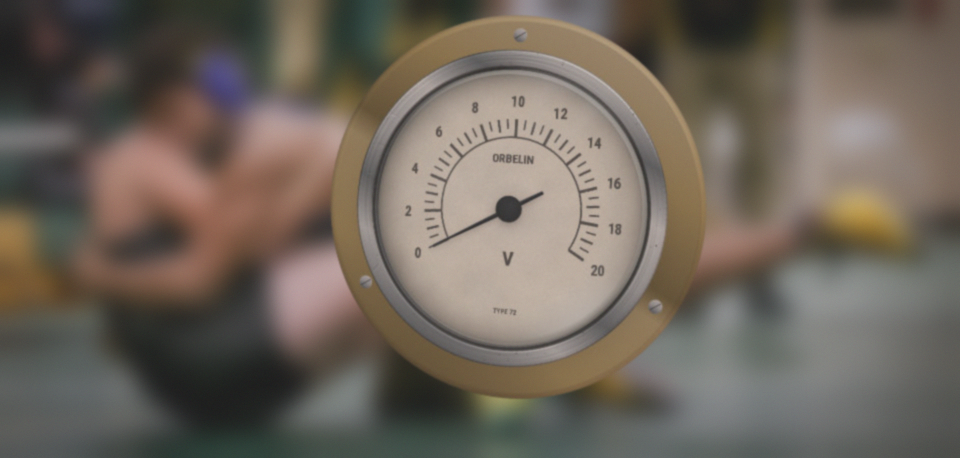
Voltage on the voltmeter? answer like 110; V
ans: 0; V
